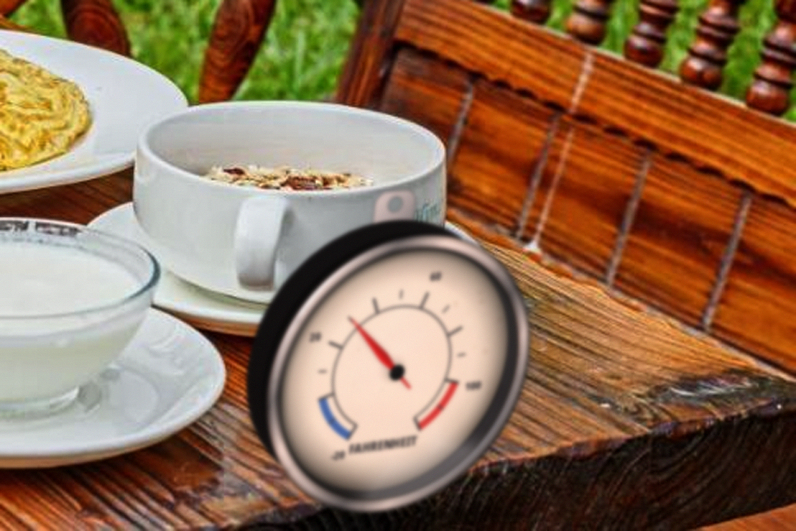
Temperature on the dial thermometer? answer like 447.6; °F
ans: 30; °F
